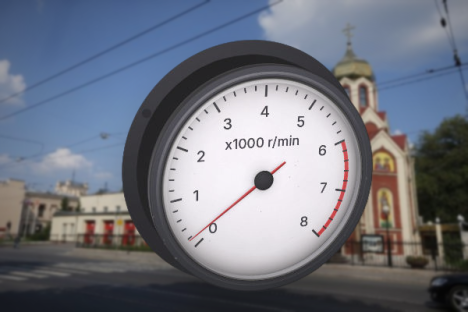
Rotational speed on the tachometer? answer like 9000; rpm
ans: 200; rpm
